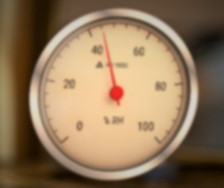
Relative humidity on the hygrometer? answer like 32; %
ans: 44; %
